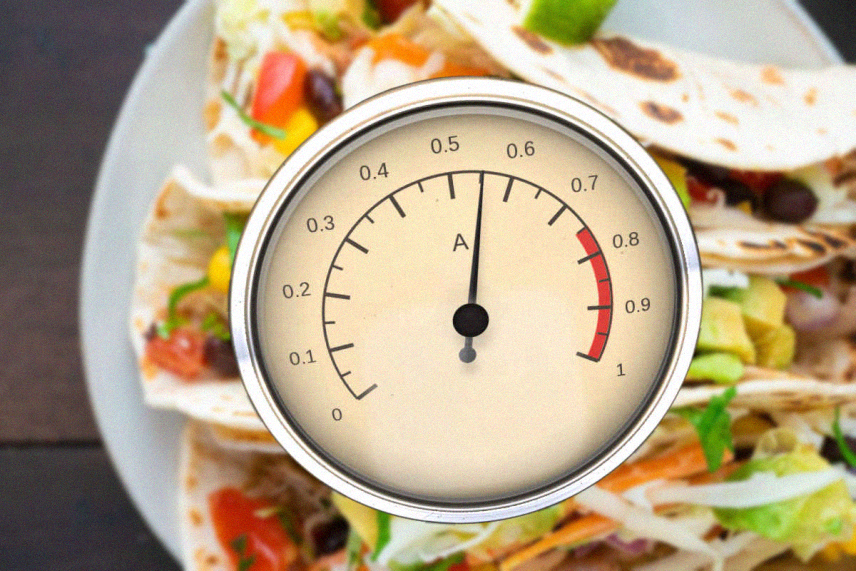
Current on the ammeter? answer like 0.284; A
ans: 0.55; A
